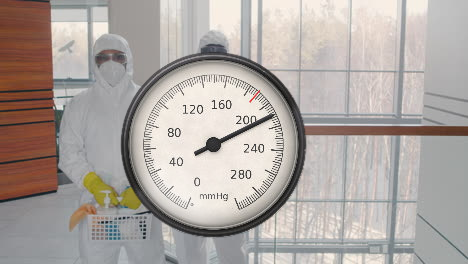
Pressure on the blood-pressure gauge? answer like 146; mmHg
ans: 210; mmHg
